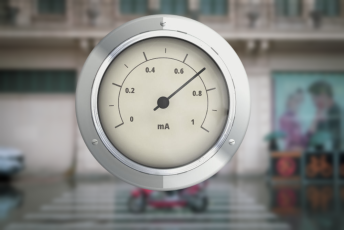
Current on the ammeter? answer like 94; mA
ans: 0.7; mA
